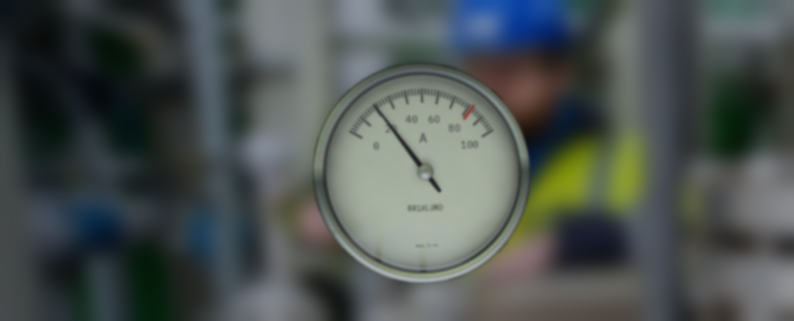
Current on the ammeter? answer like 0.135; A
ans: 20; A
